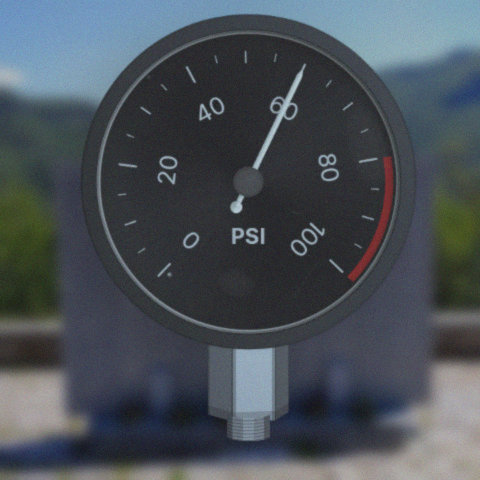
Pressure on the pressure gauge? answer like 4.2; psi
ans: 60; psi
